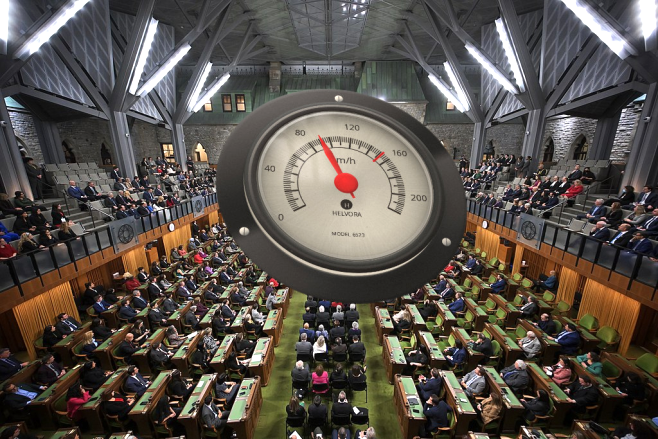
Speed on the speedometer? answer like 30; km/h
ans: 90; km/h
